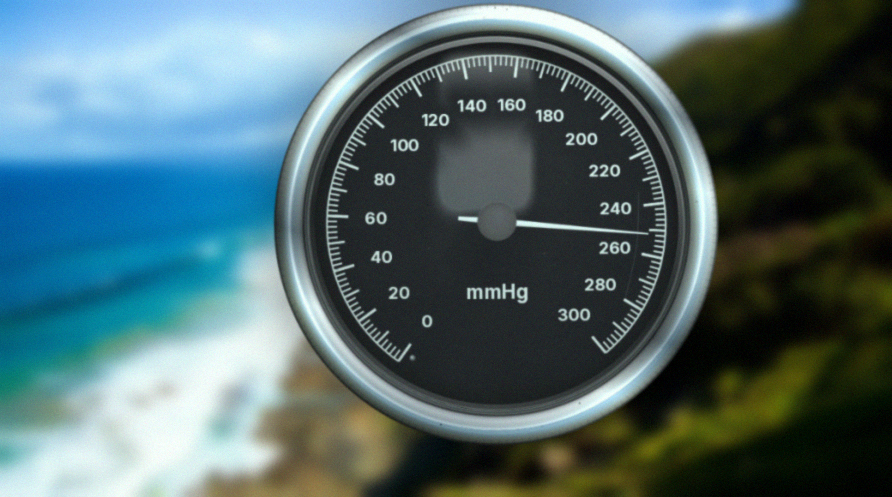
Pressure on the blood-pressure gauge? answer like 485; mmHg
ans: 252; mmHg
